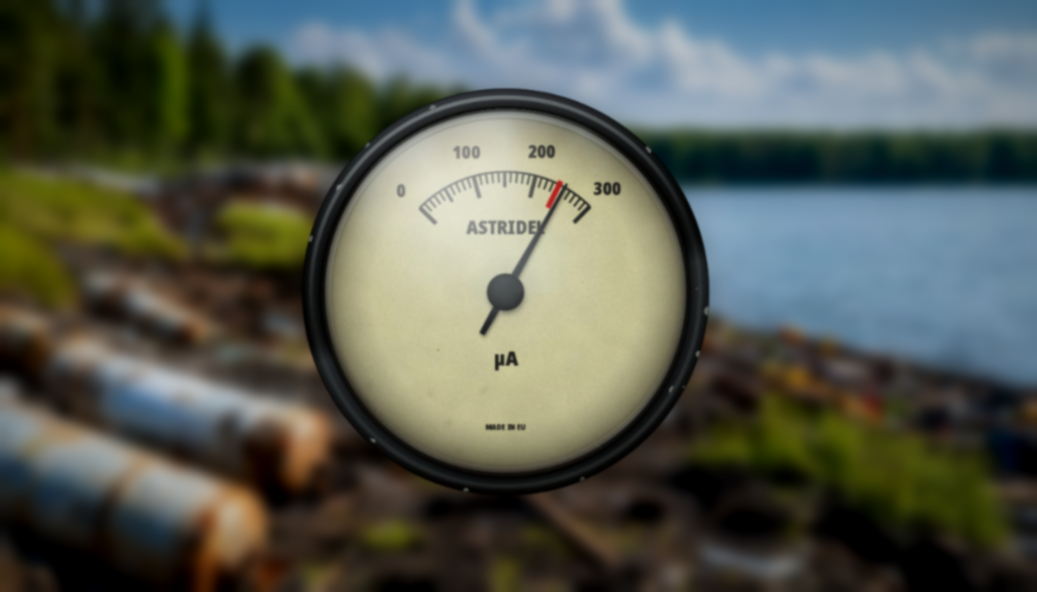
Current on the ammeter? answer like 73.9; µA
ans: 250; µA
